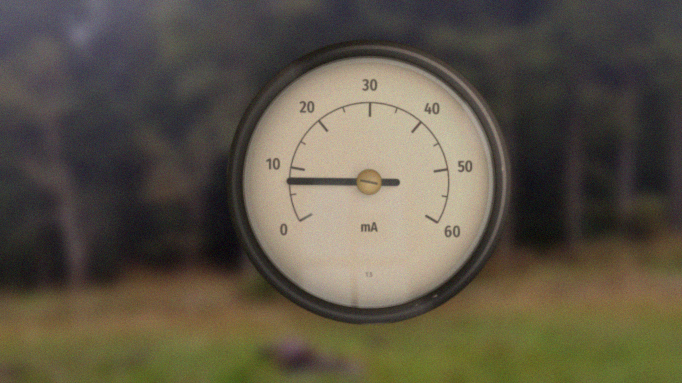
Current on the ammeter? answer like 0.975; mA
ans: 7.5; mA
